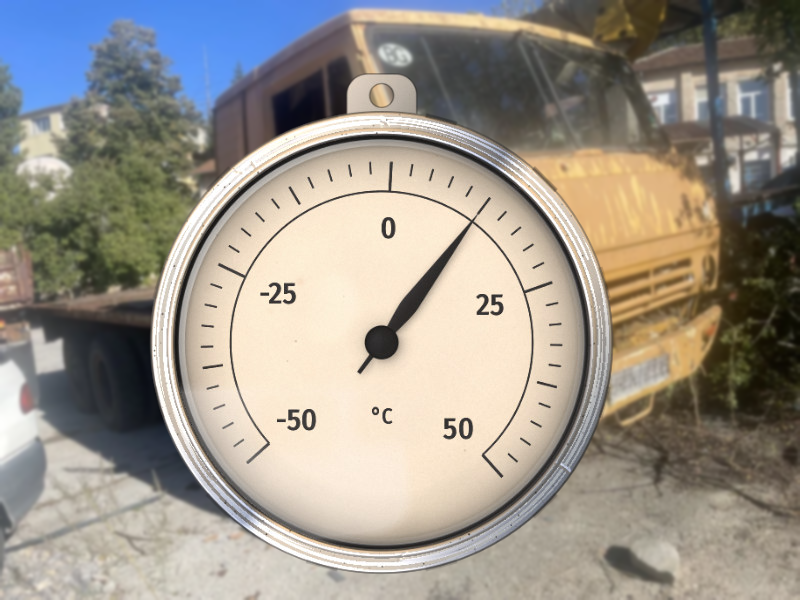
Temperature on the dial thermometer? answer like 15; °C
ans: 12.5; °C
